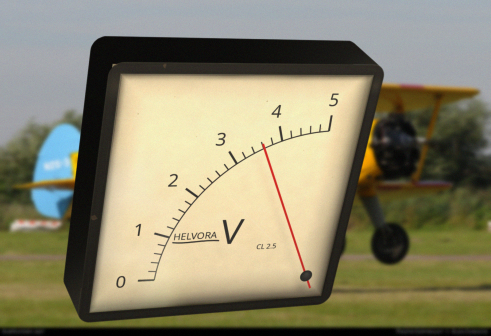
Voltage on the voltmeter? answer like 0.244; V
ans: 3.6; V
